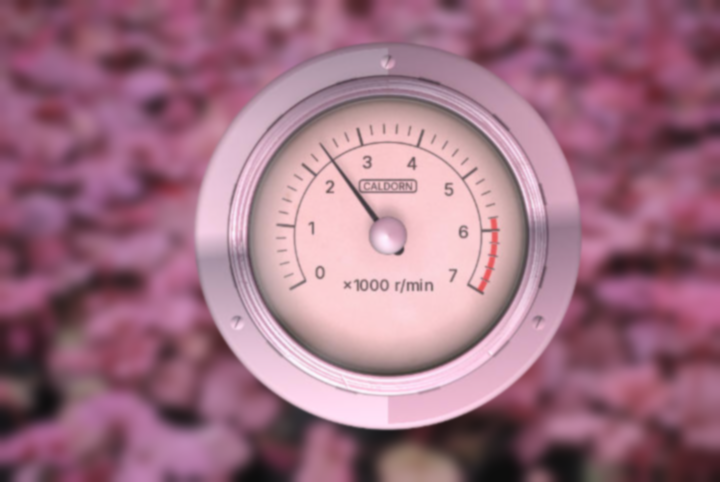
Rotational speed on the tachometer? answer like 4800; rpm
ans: 2400; rpm
